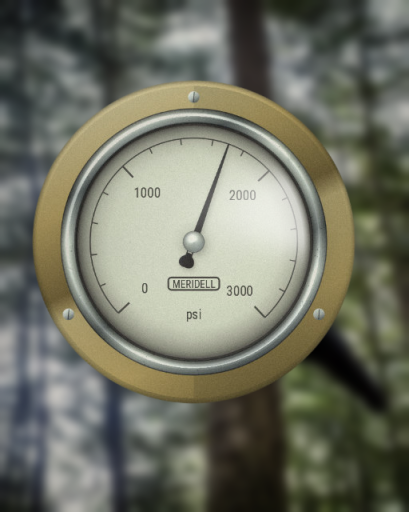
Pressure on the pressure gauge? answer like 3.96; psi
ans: 1700; psi
